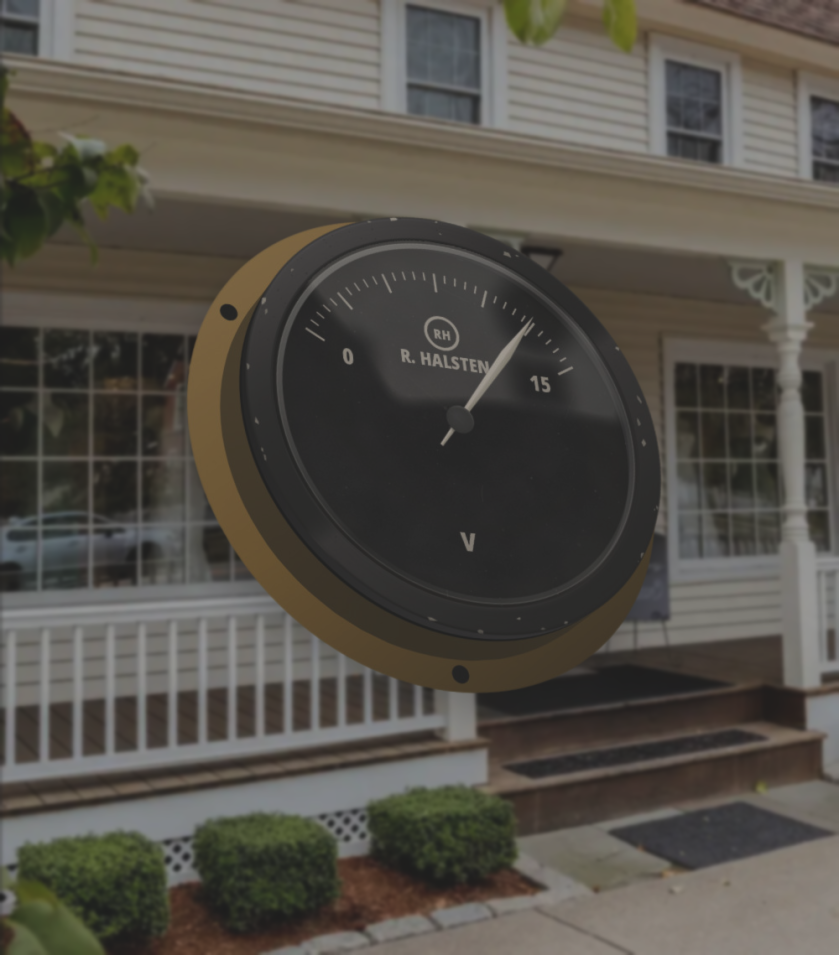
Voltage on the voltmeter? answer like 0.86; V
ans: 12.25; V
